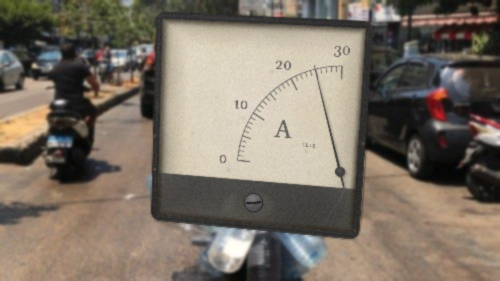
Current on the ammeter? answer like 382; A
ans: 25; A
